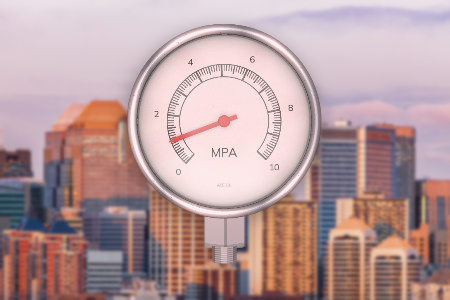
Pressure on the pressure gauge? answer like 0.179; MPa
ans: 1; MPa
